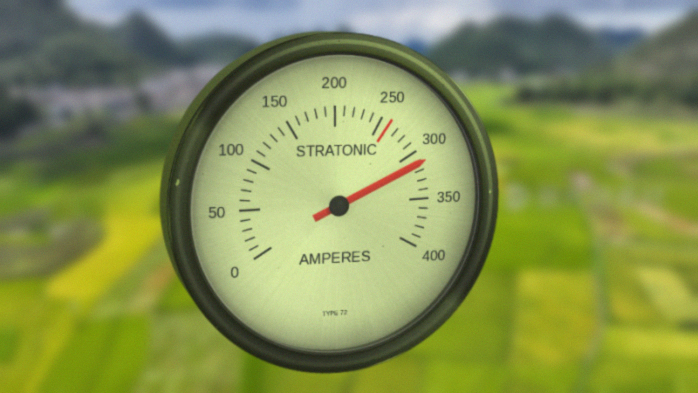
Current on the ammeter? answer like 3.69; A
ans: 310; A
